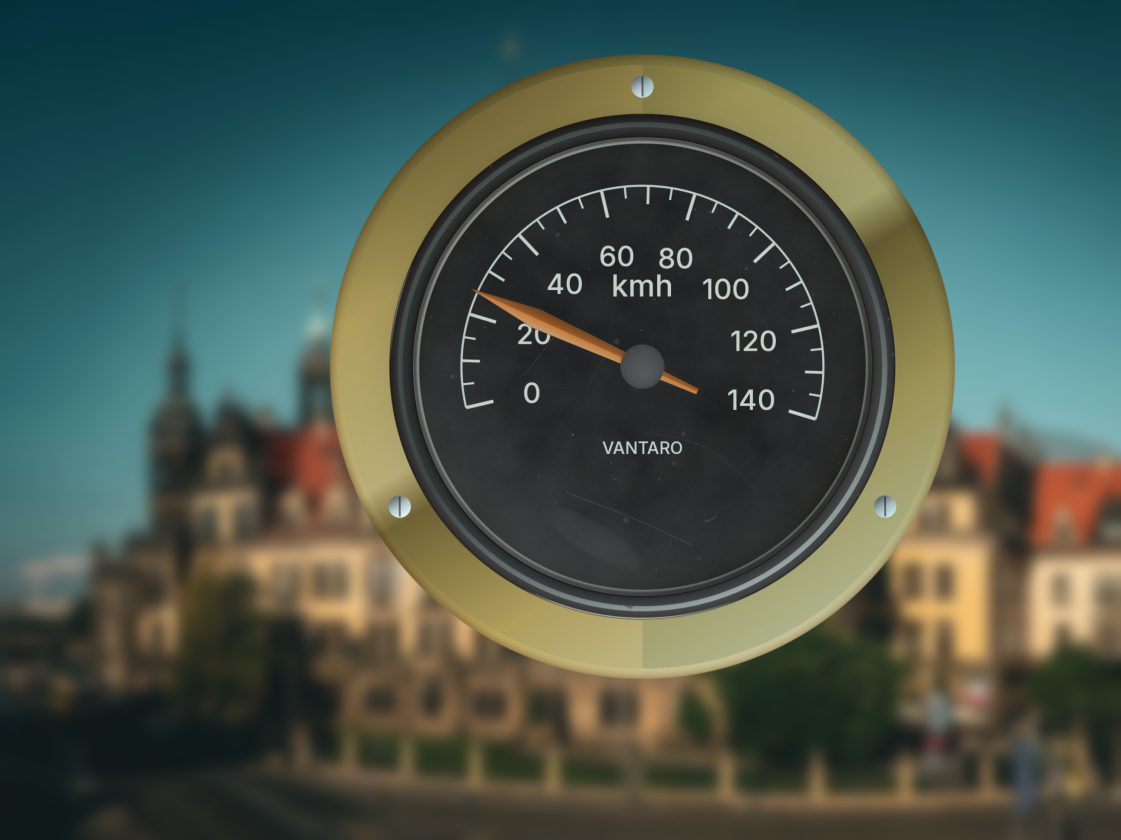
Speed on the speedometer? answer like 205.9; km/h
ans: 25; km/h
